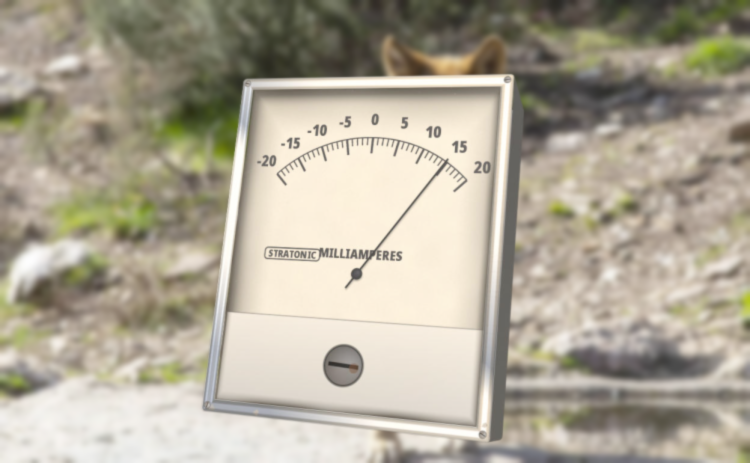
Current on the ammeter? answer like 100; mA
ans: 15; mA
